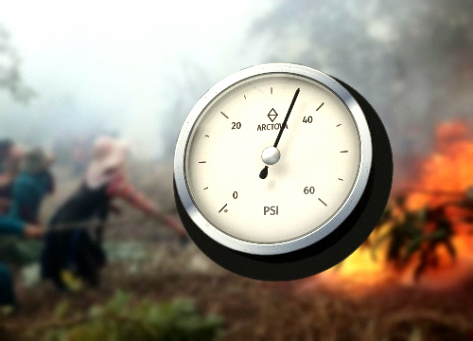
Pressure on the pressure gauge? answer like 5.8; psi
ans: 35; psi
